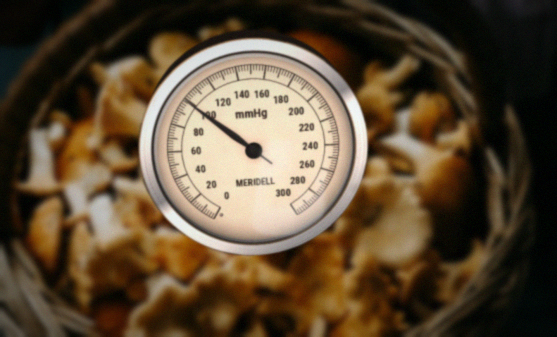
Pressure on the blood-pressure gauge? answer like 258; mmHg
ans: 100; mmHg
